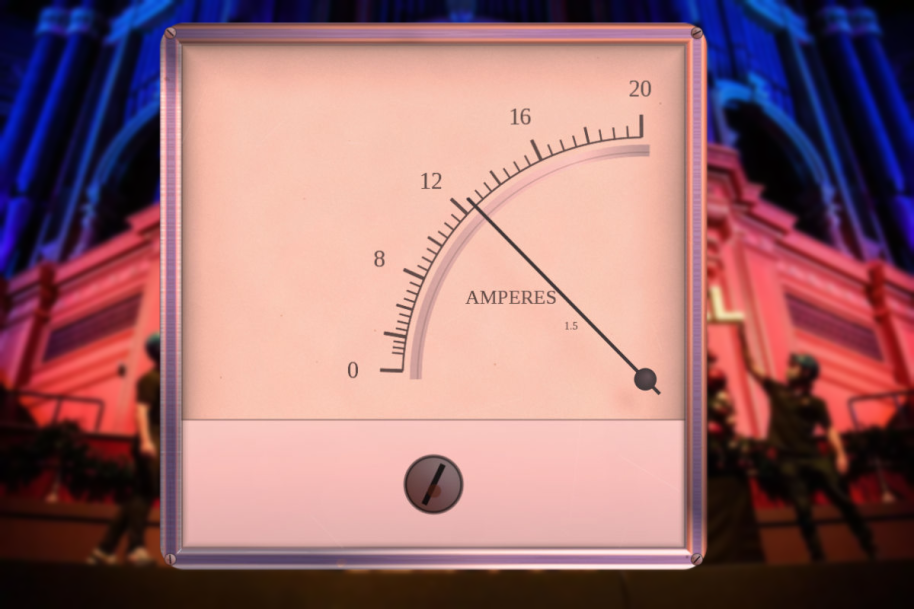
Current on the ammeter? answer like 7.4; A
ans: 12.5; A
